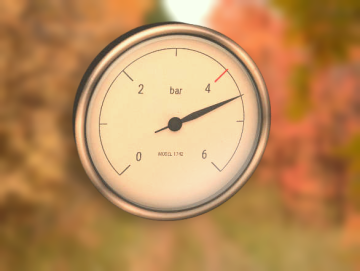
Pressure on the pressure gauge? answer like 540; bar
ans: 4.5; bar
